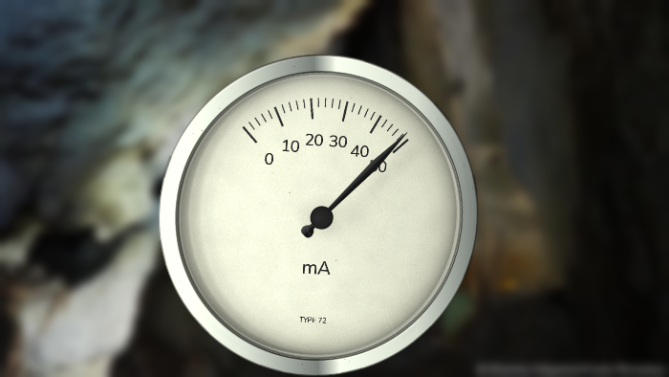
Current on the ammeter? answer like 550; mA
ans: 48; mA
